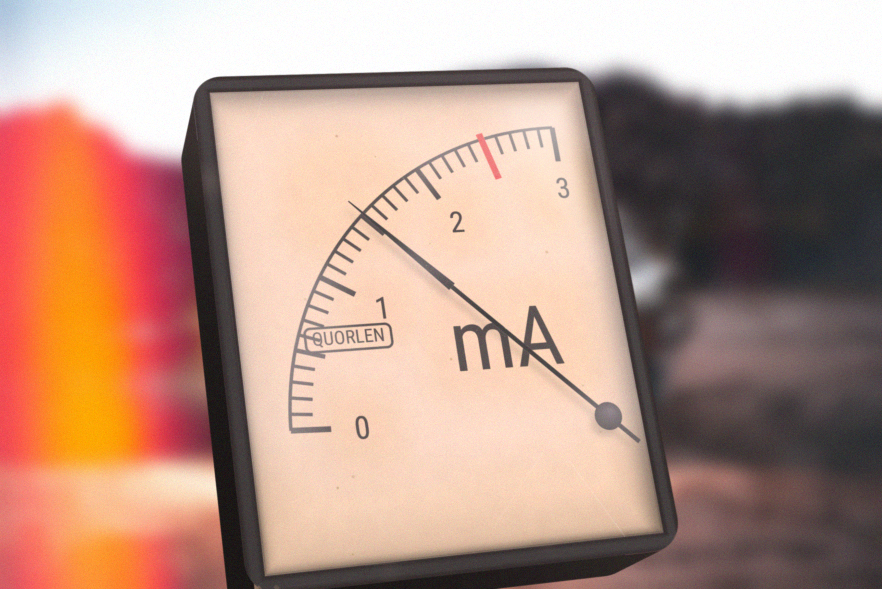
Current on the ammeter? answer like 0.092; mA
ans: 1.5; mA
